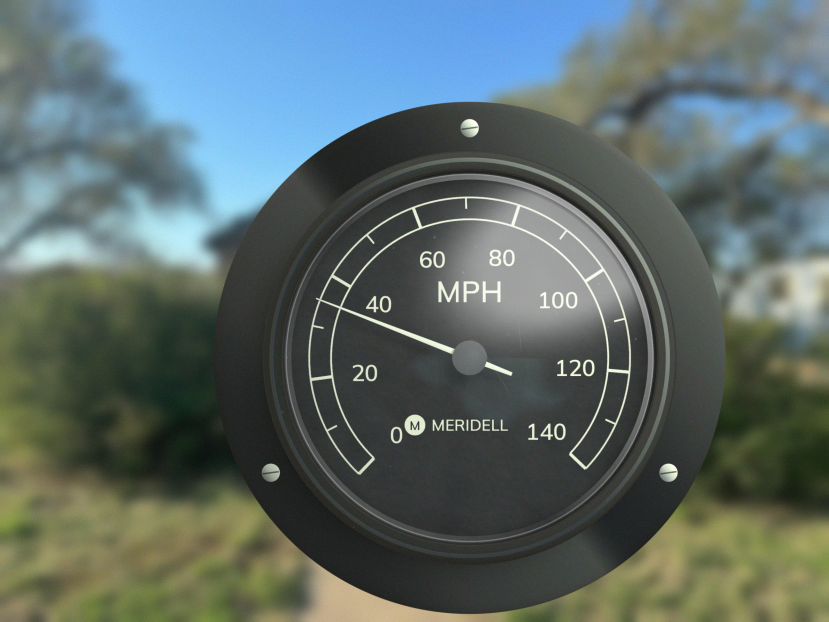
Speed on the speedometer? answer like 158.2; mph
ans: 35; mph
